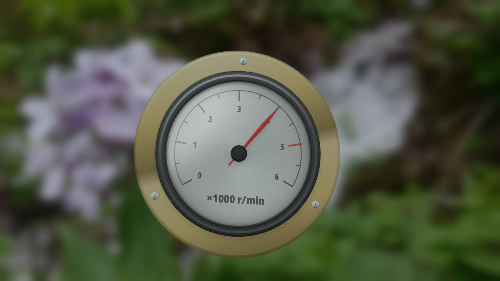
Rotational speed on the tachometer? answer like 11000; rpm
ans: 4000; rpm
